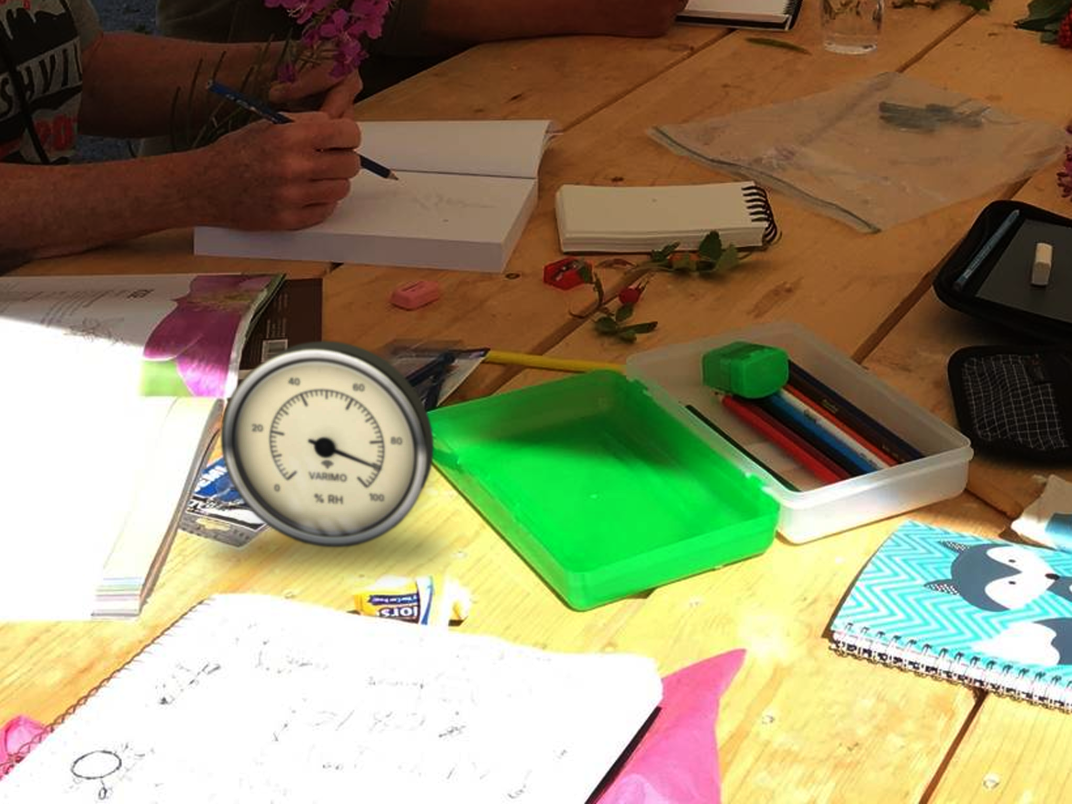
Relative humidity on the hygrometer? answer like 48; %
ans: 90; %
